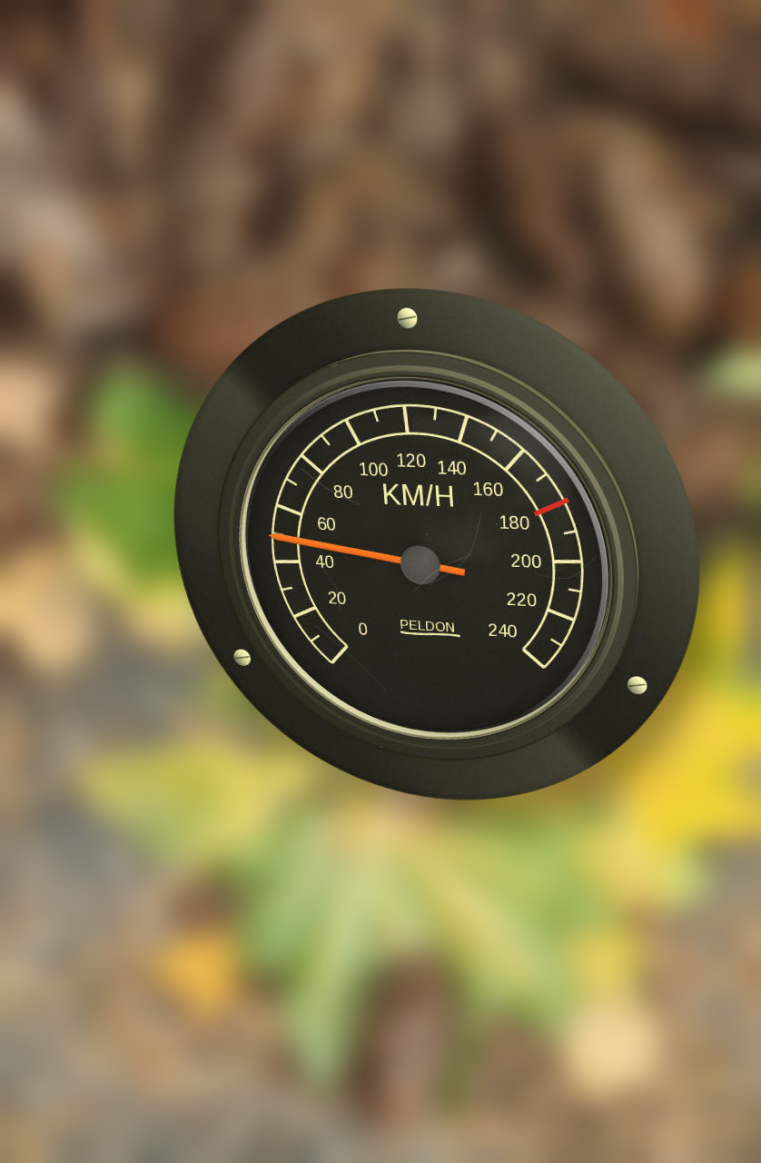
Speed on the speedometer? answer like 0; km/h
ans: 50; km/h
